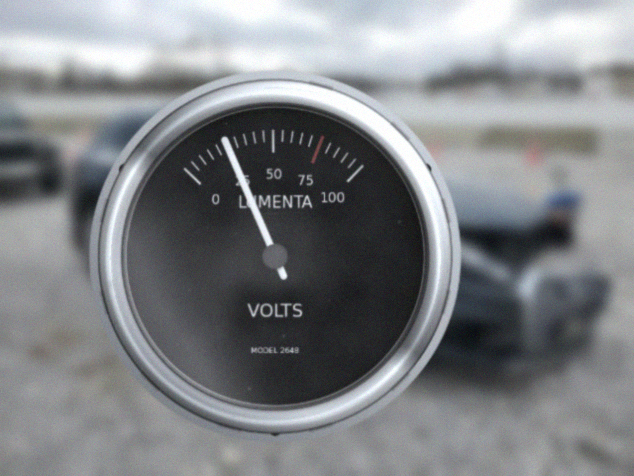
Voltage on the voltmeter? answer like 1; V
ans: 25; V
